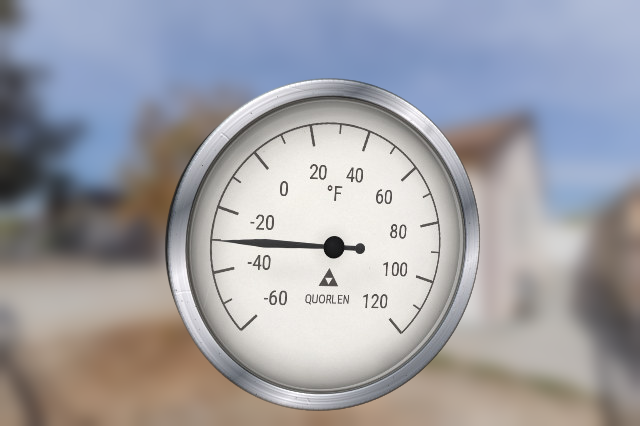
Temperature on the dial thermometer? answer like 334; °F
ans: -30; °F
